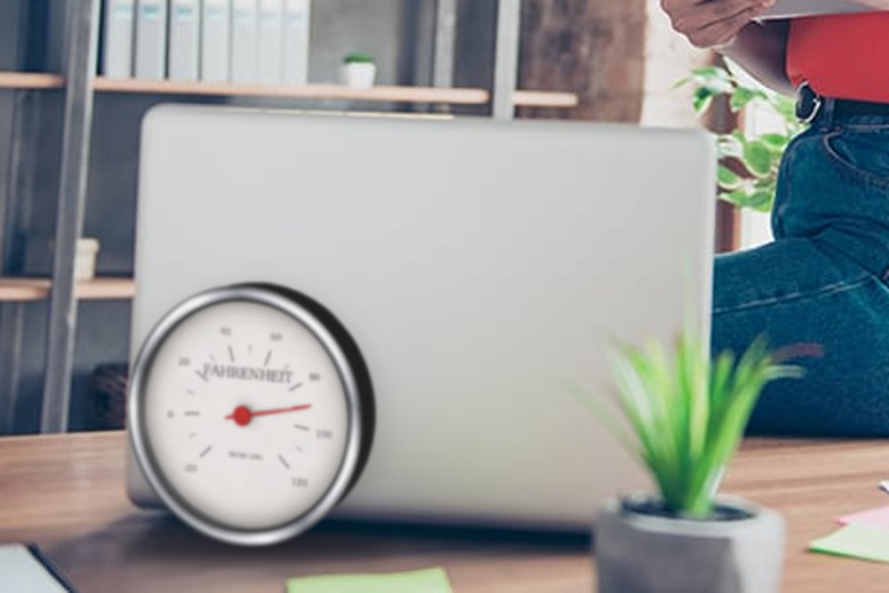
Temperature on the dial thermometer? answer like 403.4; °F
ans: 90; °F
